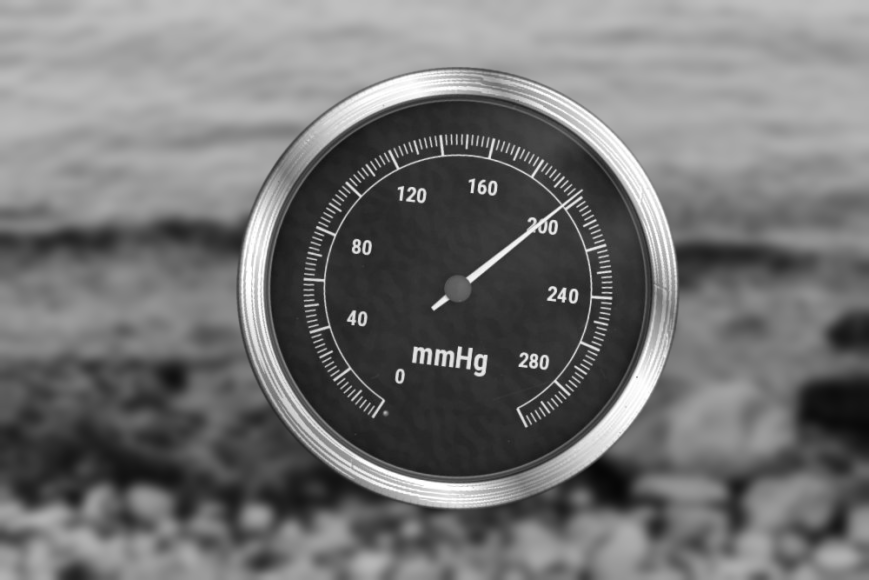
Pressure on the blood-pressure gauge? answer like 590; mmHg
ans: 198; mmHg
